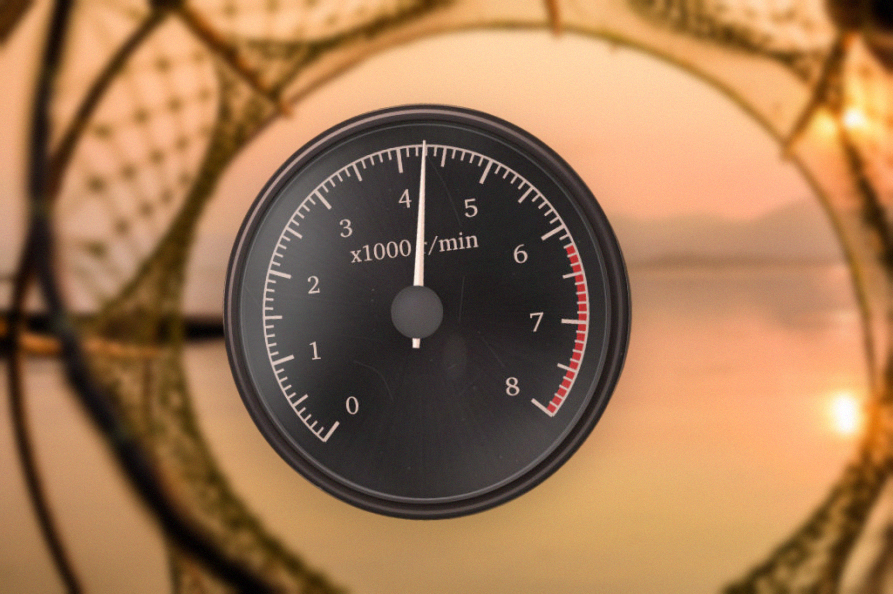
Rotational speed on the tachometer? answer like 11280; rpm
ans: 4300; rpm
